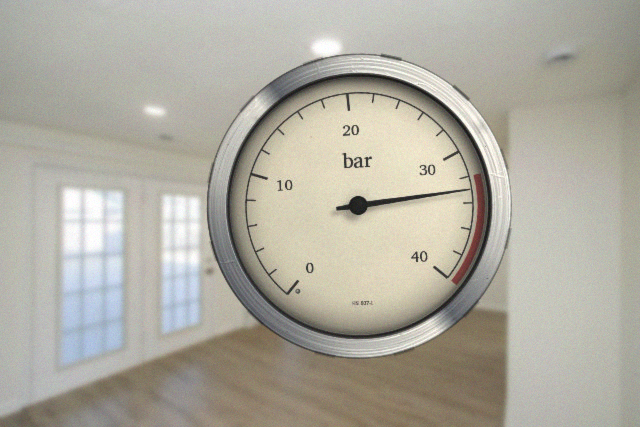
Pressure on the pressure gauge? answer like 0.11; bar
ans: 33; bar
